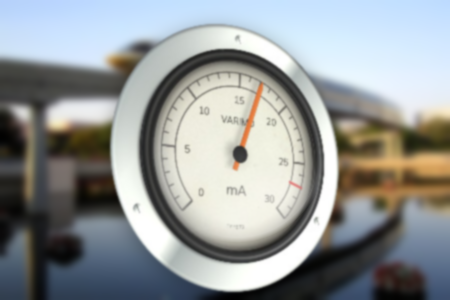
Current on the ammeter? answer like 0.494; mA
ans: 17; mA
